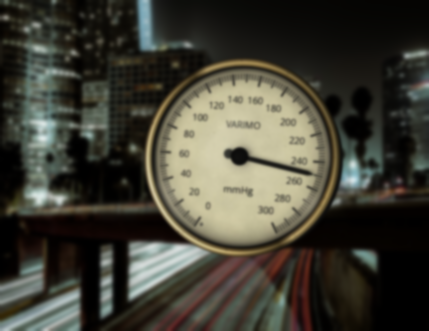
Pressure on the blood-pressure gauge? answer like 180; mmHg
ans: 250; mmHg
